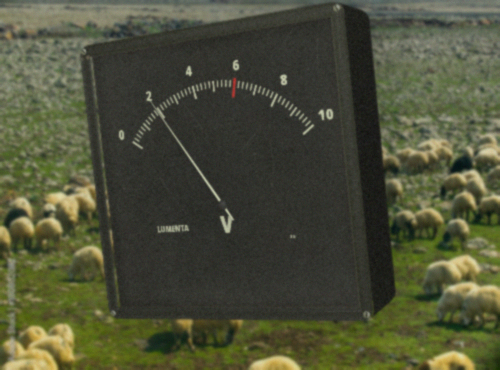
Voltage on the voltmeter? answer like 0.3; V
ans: 2; V
